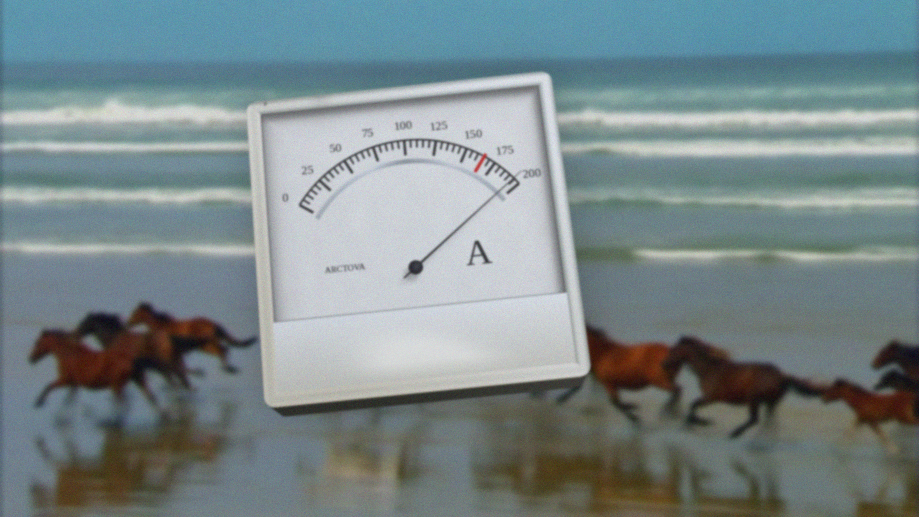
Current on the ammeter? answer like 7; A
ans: 195; A
